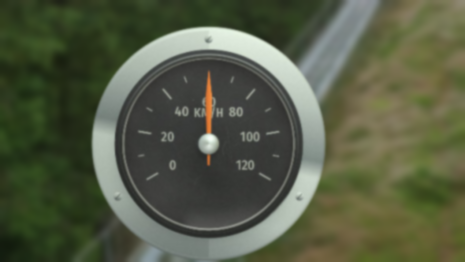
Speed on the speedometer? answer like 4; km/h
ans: 60; km/h
